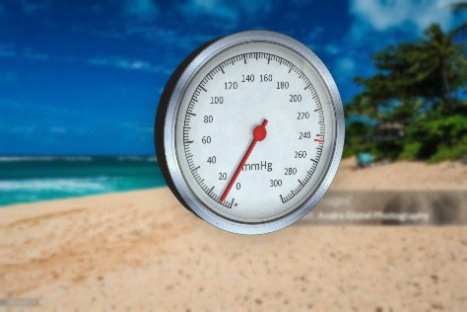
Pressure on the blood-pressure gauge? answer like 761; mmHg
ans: 10; mmHg
